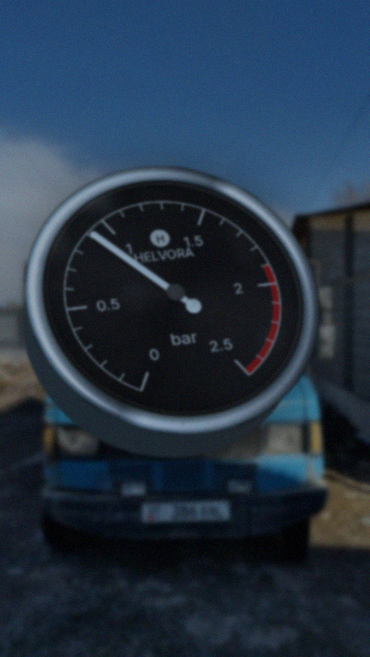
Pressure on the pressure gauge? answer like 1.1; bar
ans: 0.9; bar
